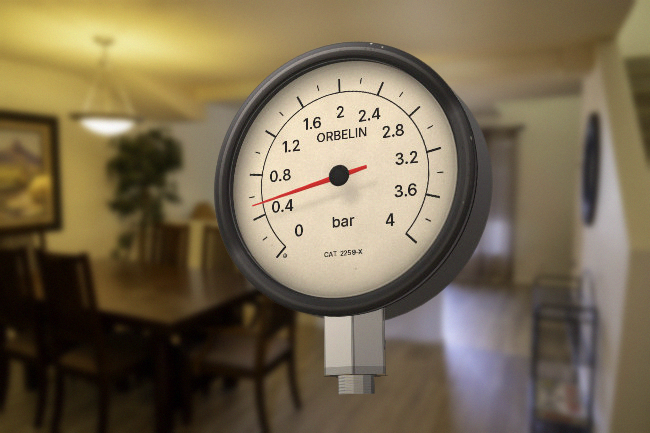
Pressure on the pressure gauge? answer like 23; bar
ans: 0.5; bar
